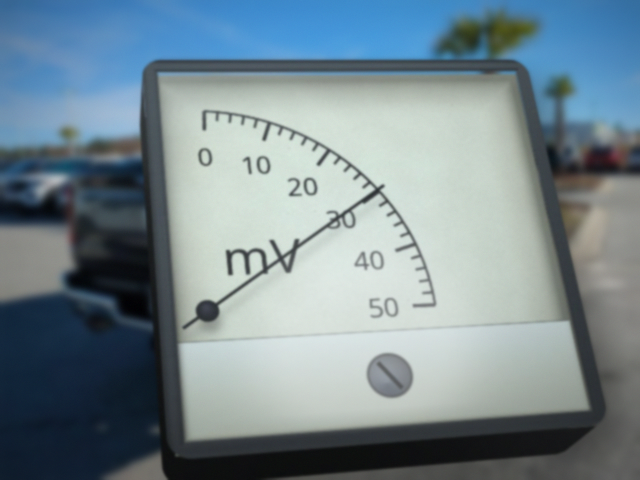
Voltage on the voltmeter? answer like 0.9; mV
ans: 30; mV
